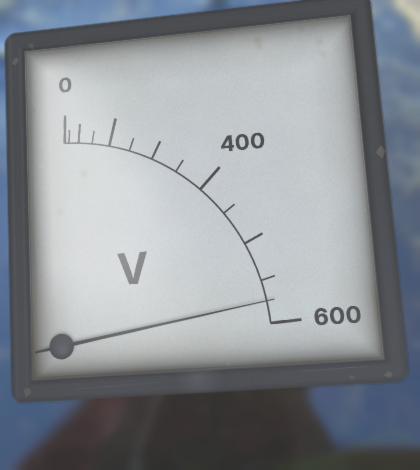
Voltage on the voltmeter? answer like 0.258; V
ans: 575; V
